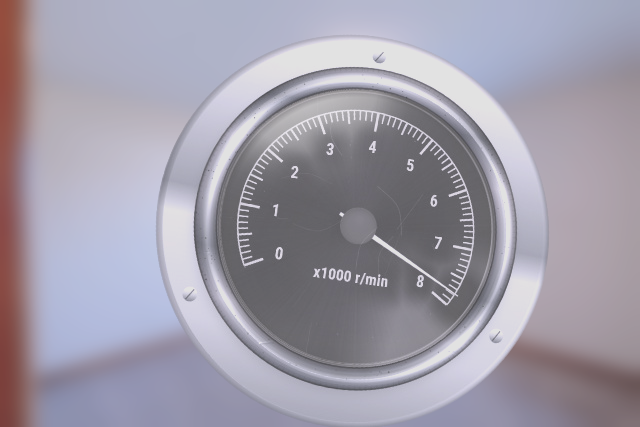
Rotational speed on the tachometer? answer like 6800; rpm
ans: 7800; rpm
